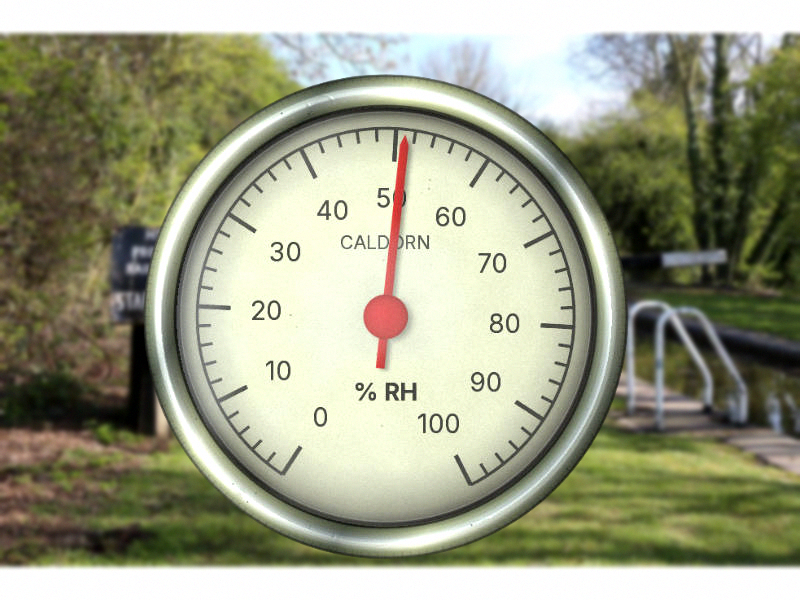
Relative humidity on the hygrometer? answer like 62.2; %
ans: 51; %
